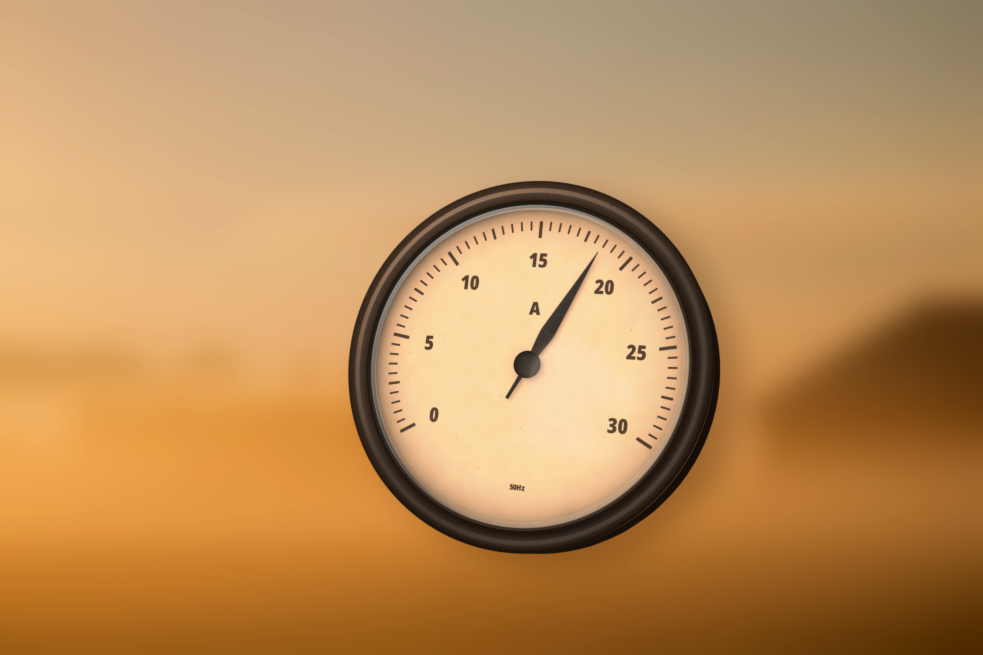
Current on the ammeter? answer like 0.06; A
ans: 18.5; A
